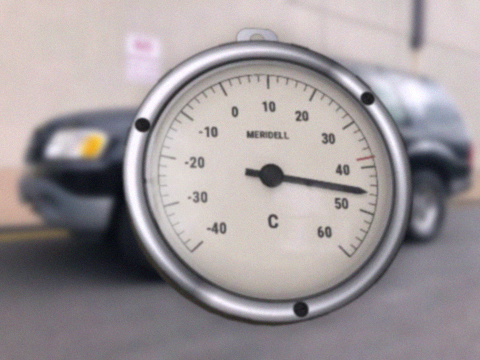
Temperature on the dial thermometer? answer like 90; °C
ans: 46; °C
